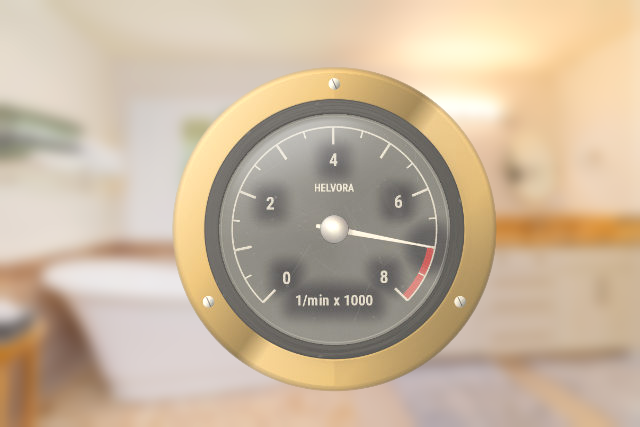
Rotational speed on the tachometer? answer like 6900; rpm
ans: 7000; rpm
